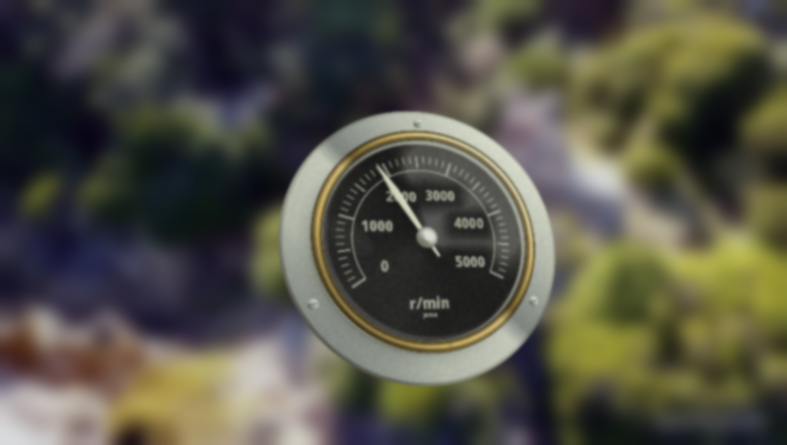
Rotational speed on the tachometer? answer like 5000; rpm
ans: 1900; rpm
